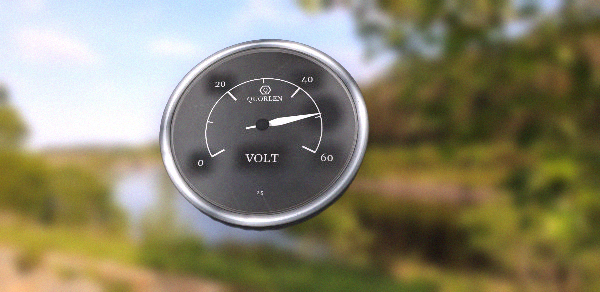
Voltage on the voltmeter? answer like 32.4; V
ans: 50; V
